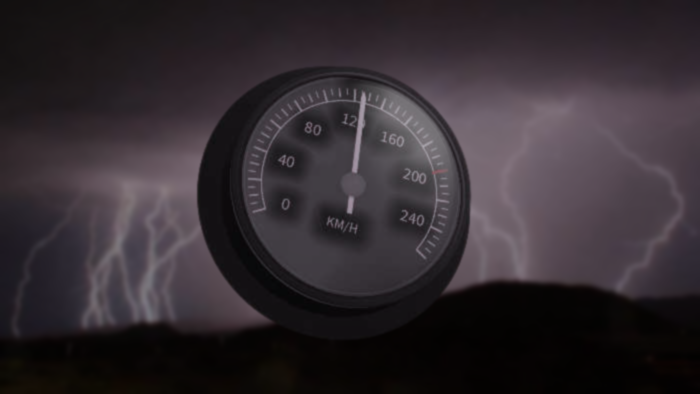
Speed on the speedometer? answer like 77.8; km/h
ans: 125; km/h
